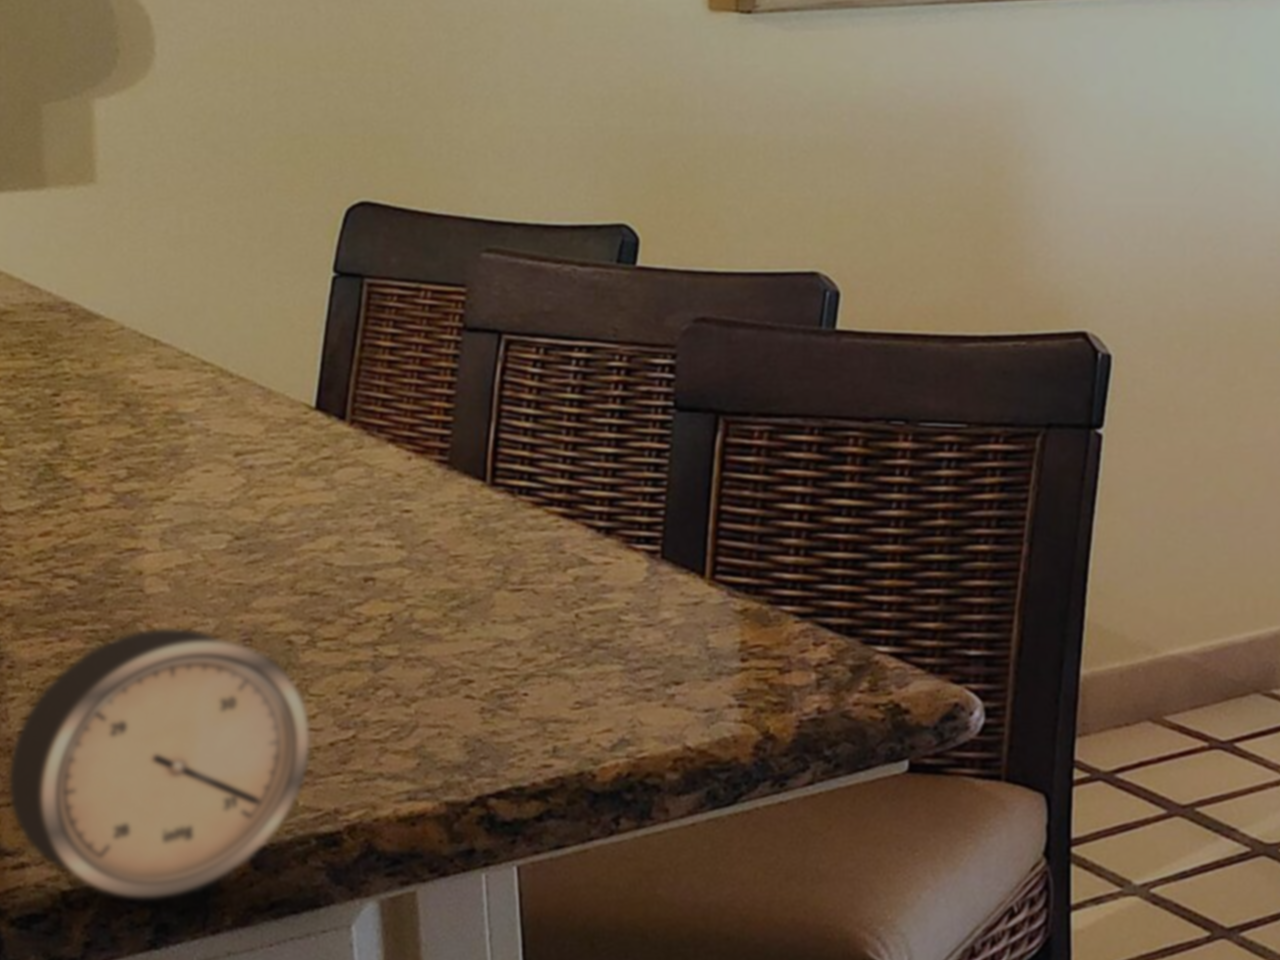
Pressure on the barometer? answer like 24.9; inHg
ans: 30.9; inHg
